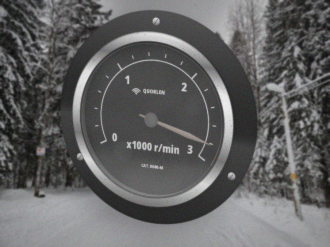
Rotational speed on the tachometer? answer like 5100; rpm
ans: 2800; rpm
